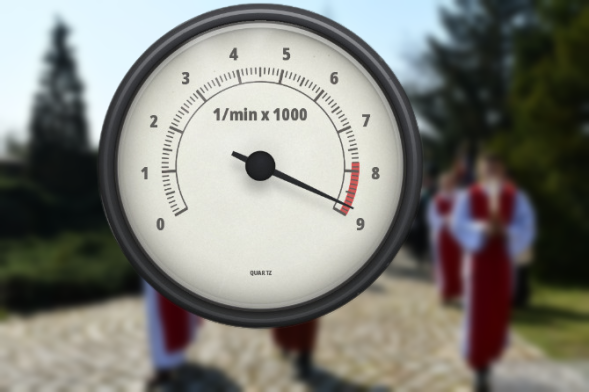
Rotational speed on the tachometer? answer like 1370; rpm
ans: 8800; rpm
